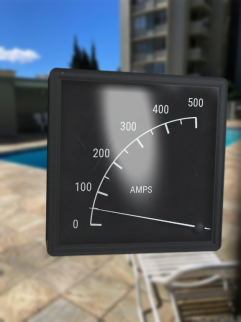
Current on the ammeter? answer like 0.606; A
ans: 50; A
